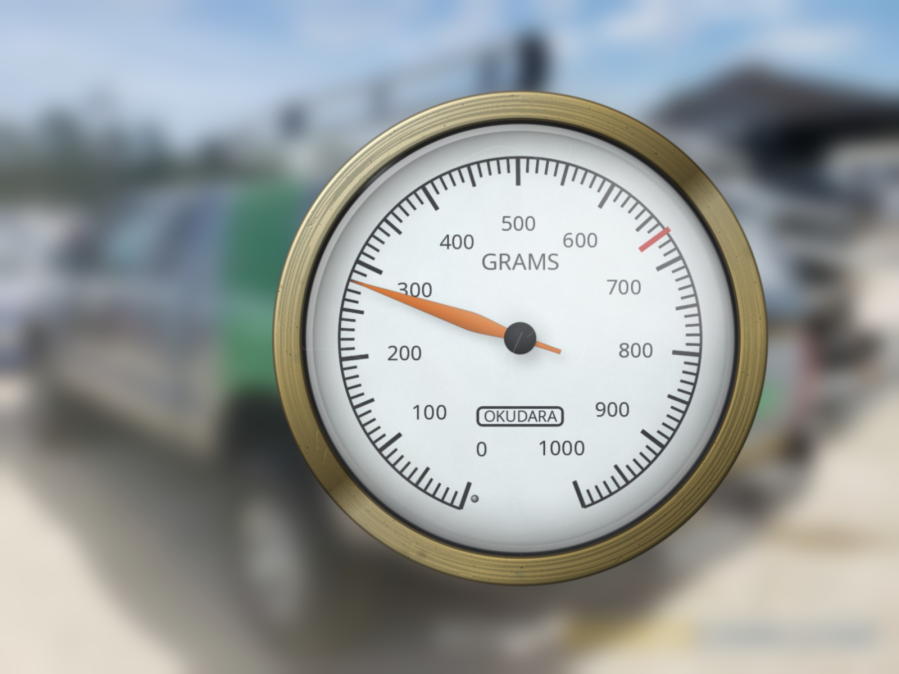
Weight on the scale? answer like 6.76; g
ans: 280; g
